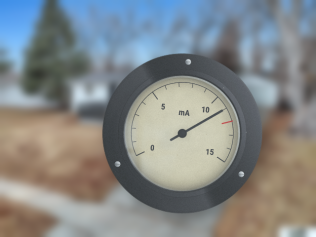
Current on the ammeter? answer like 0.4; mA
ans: 11; mA
